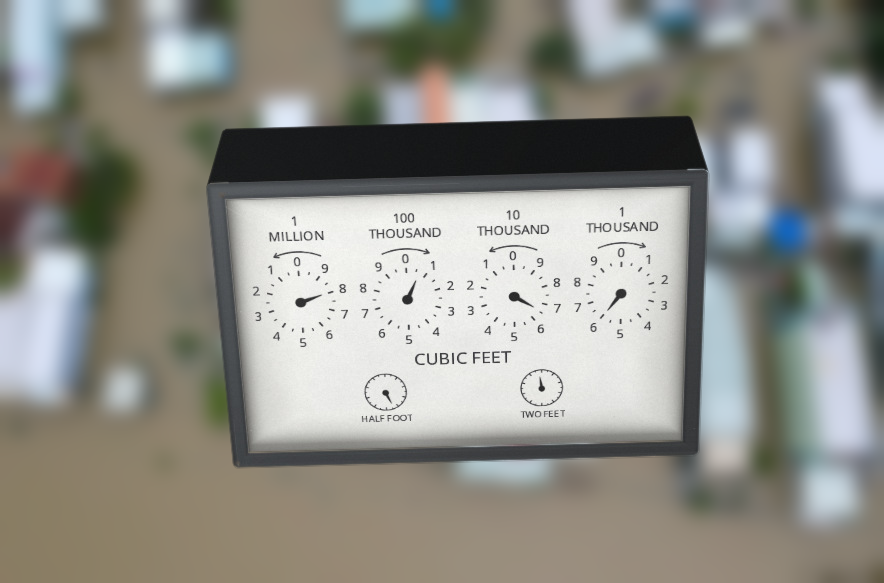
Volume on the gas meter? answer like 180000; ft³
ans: 806600; ft³
